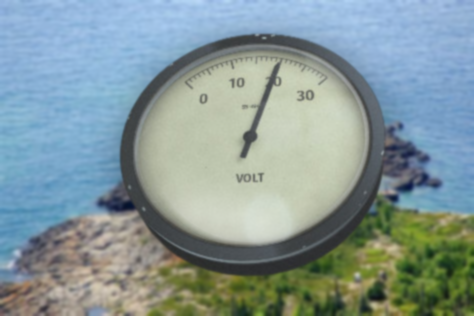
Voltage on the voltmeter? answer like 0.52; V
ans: 20; V
